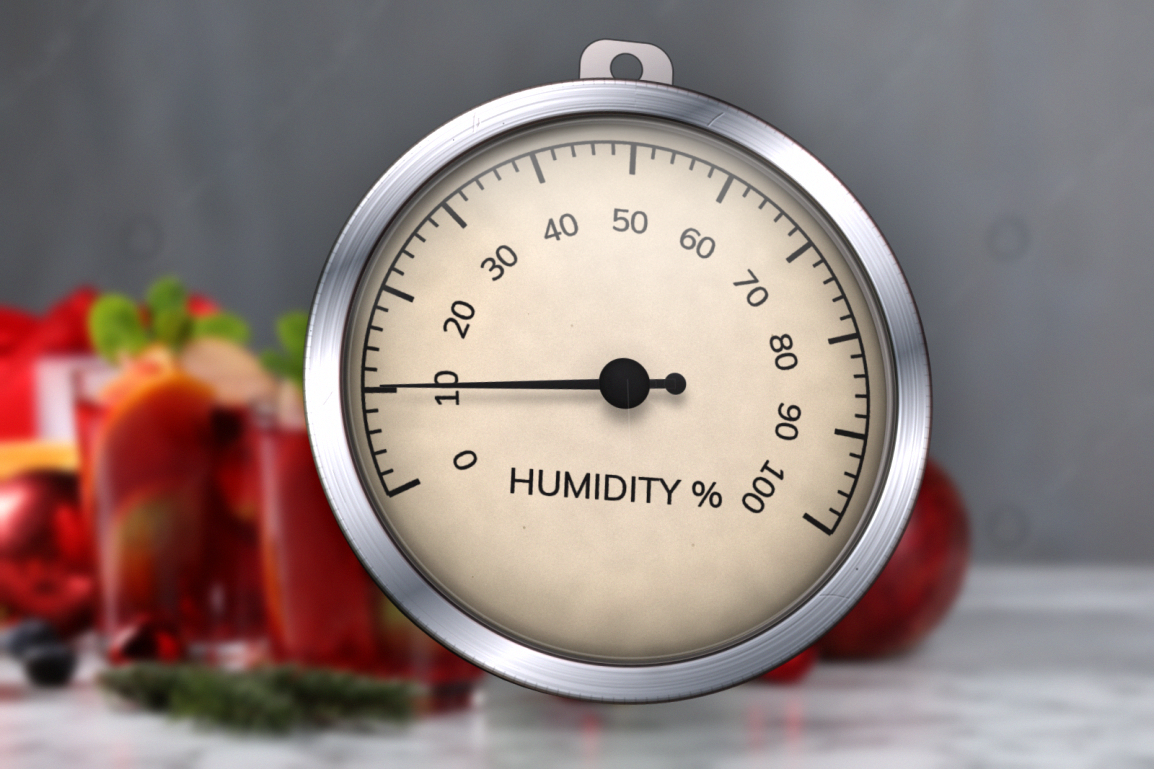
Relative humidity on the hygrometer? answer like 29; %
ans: 10; %
